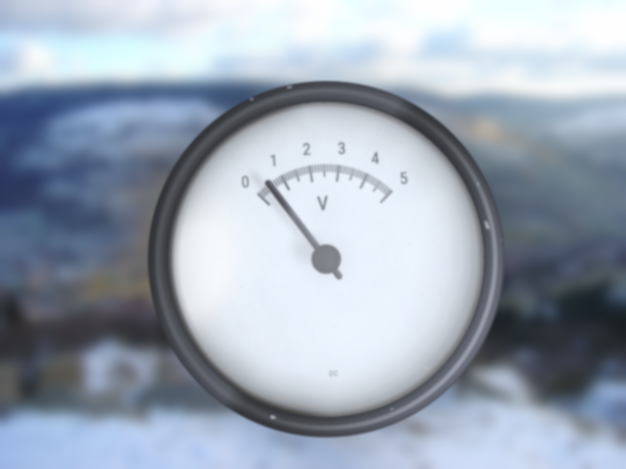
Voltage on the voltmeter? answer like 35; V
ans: 0.5; V
